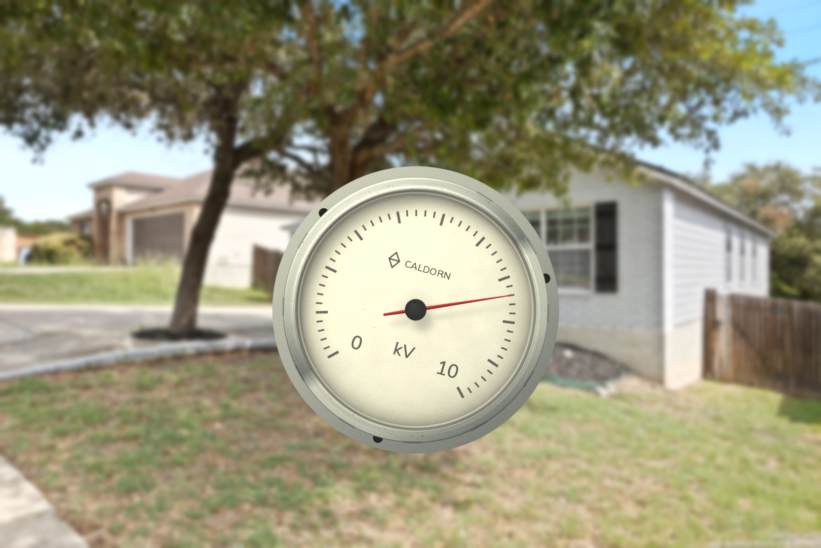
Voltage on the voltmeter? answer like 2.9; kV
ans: 7.4; kV
